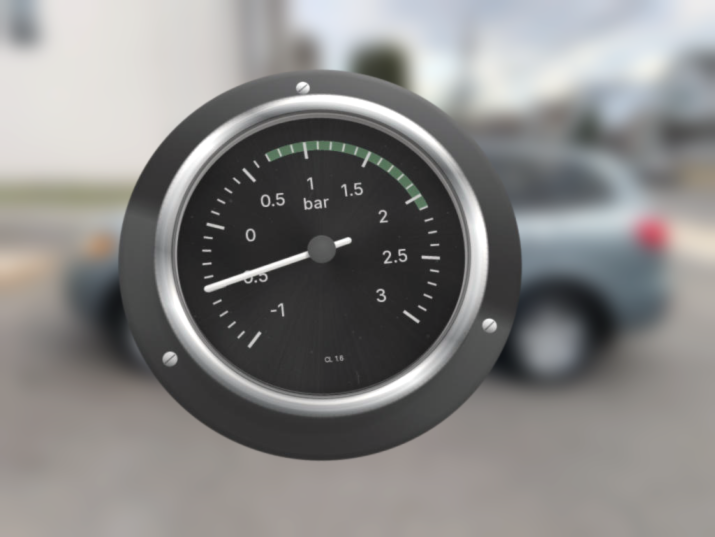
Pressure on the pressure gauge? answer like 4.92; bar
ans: -0.5; bar
